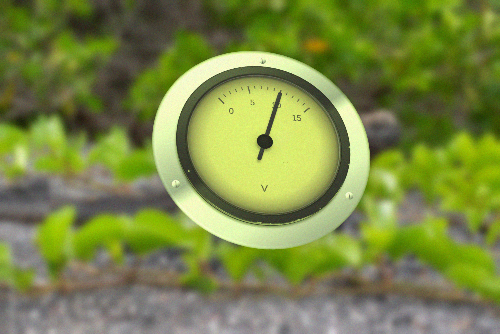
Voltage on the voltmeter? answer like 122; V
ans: 10; V
